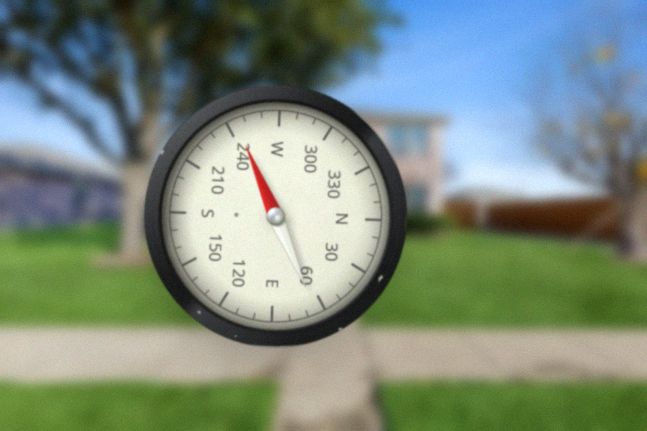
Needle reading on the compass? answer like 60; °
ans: 245; °
